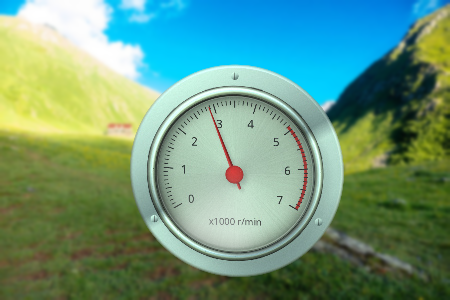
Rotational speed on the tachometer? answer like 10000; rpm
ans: 2900; rpm
